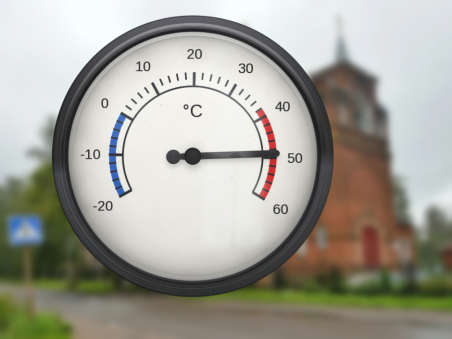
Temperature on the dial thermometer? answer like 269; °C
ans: 49; °C
